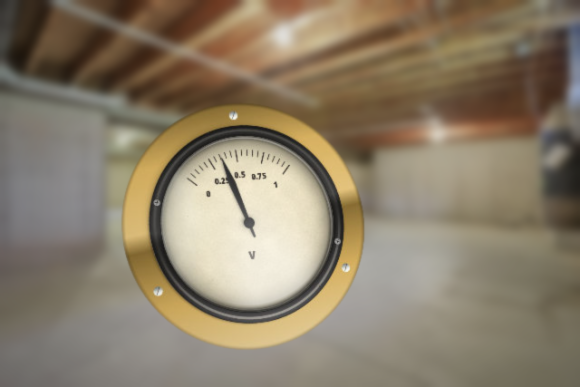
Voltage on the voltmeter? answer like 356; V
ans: 0.35; V
